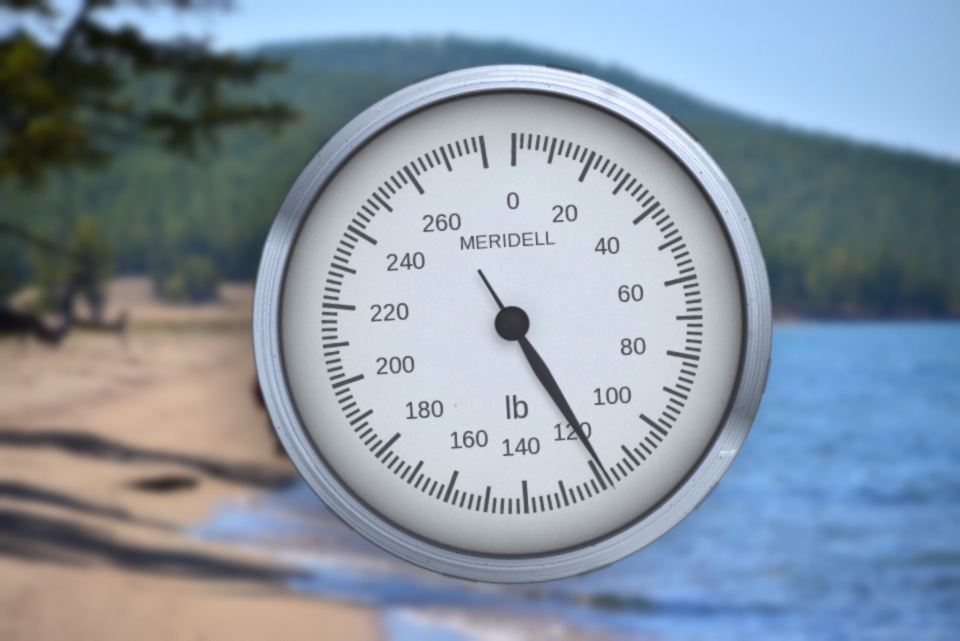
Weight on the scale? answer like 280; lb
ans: 118; lb
